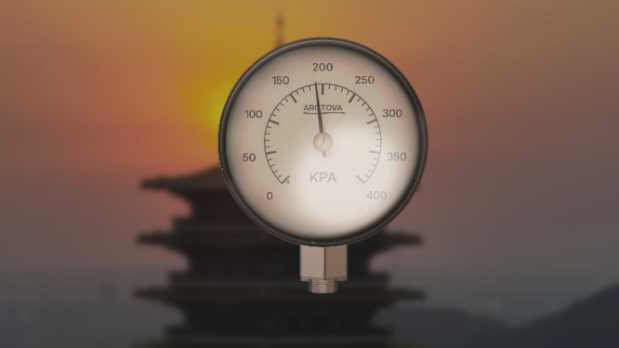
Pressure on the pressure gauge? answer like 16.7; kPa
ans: 190; kPa
